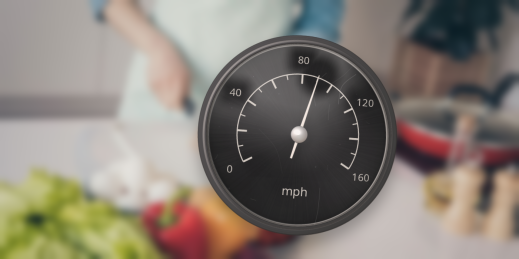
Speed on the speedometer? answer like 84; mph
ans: 90; mph
